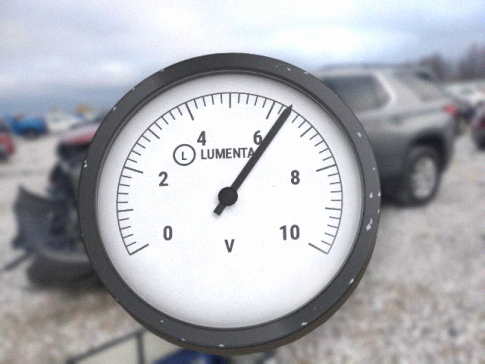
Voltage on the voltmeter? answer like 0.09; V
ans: 6.4; V
